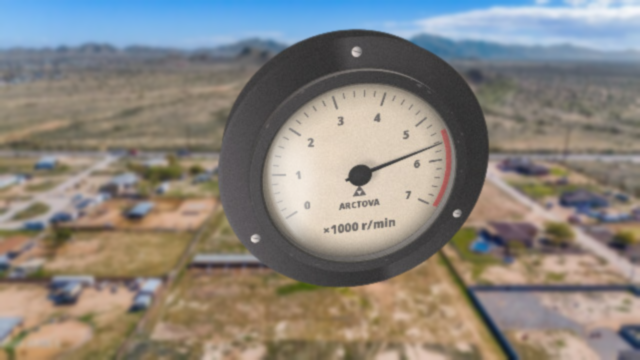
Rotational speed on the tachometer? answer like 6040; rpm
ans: 5600; rpm
